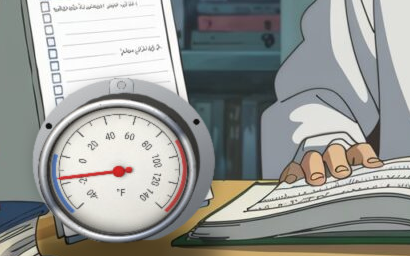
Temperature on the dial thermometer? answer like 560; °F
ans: -15; °F
